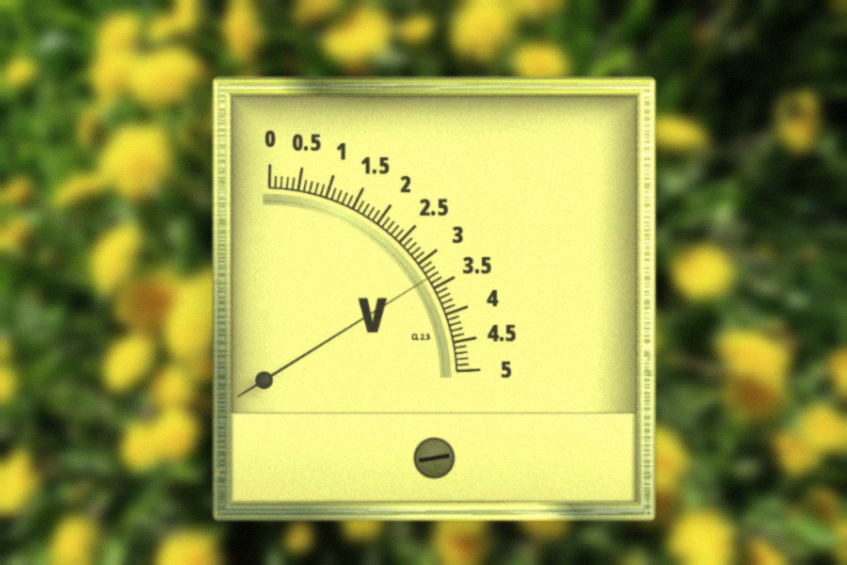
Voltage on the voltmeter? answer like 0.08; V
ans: 3.3; V
